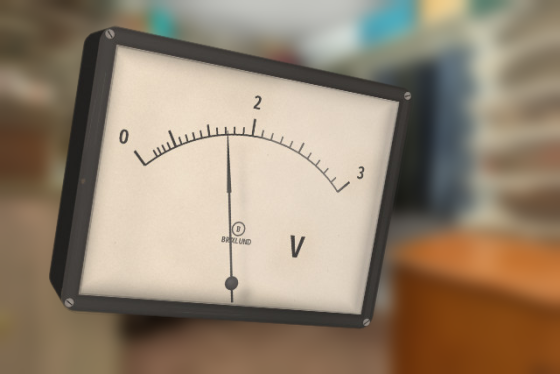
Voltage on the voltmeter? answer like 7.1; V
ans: 1.7; V
